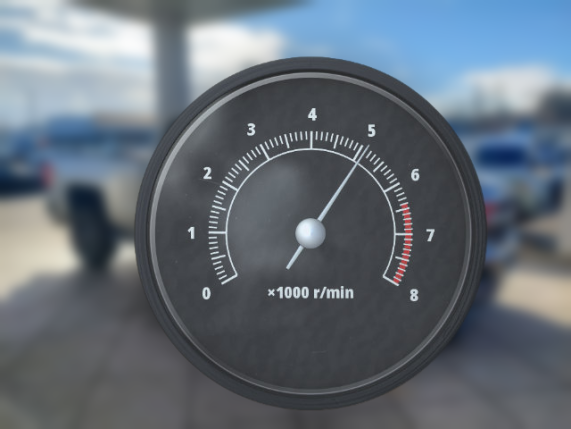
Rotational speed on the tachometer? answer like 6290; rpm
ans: 5100; rpm
